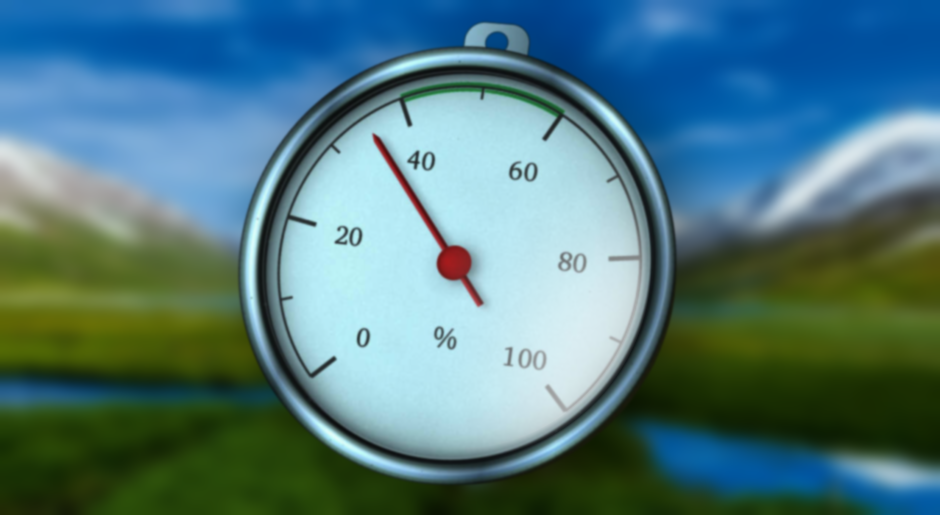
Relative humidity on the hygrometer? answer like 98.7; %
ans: 35; %
